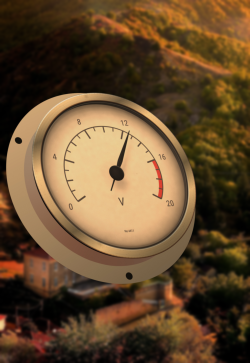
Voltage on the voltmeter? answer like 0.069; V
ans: 12.5; V
